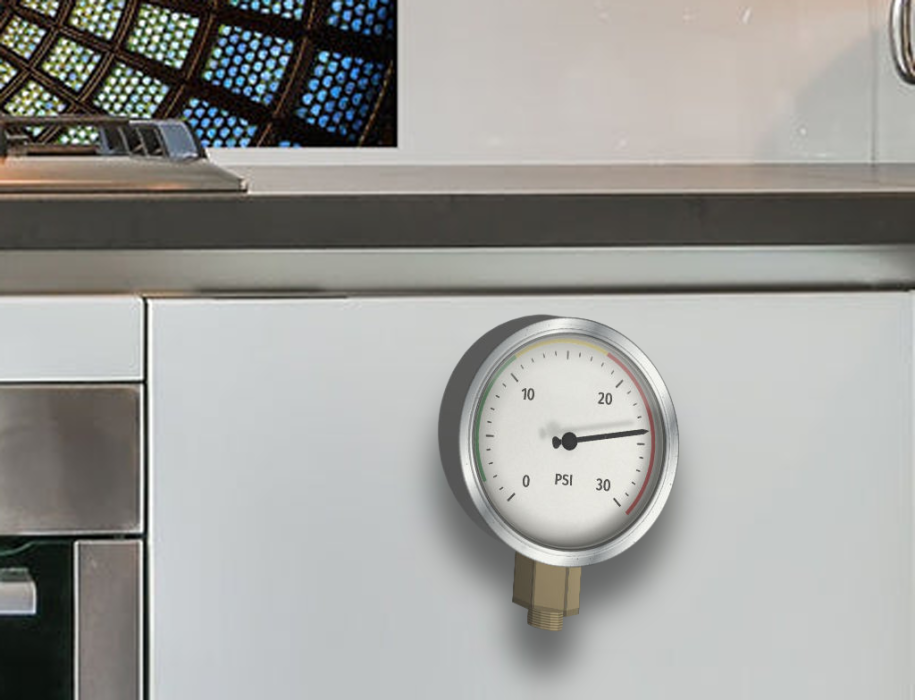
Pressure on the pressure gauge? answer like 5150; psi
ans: 24; psi
